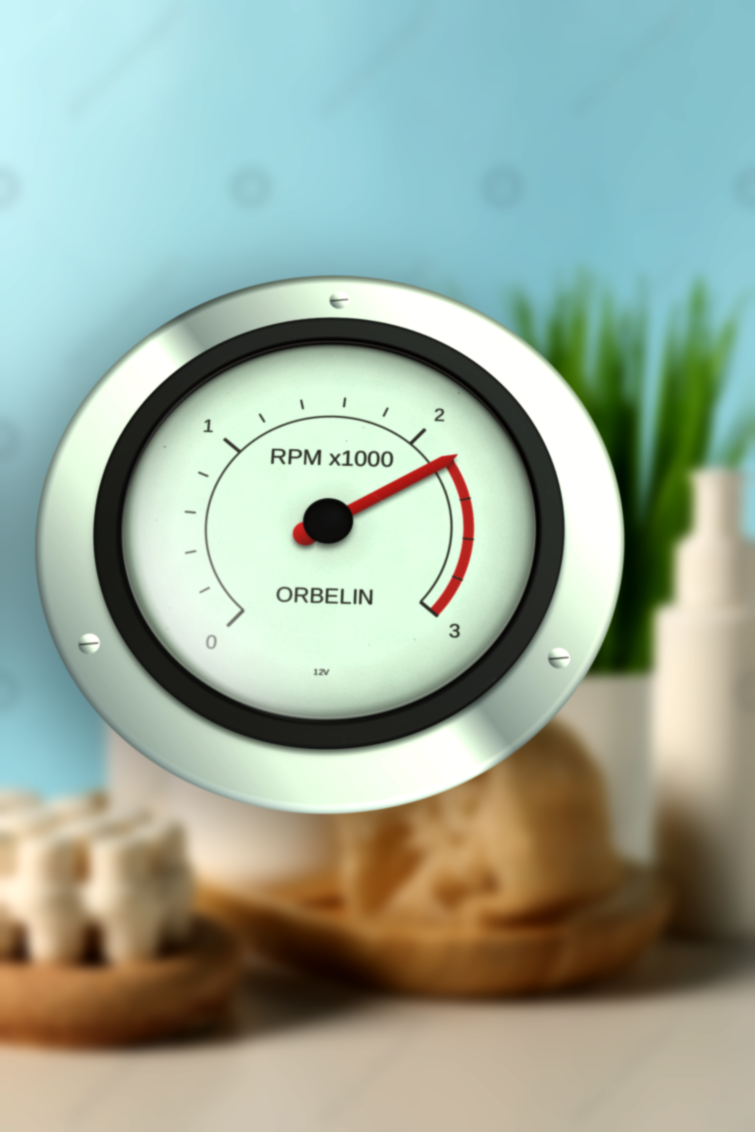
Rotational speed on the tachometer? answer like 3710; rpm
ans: 2200; rpm
